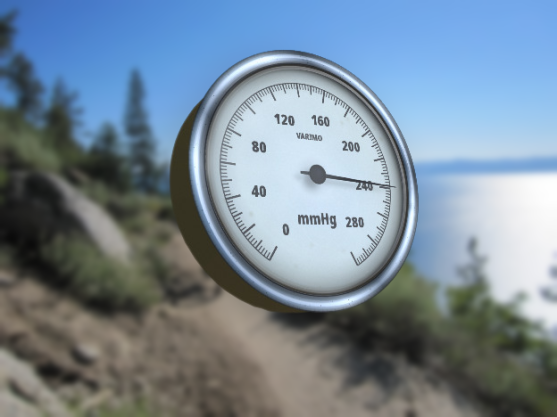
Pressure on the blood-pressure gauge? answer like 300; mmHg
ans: 240; mmHg
